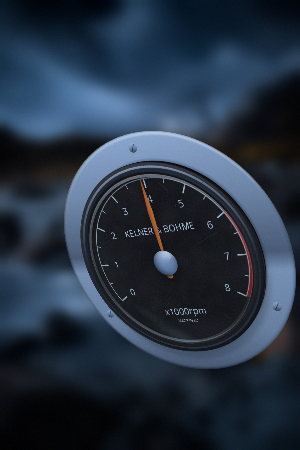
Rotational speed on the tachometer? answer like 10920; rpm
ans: 4000; rpm
